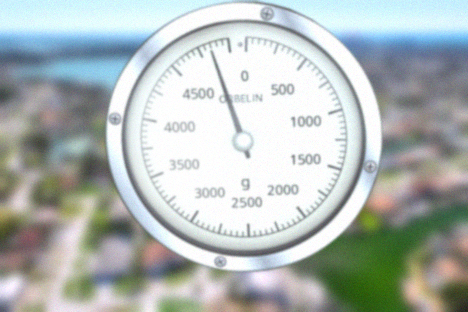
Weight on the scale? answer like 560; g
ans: 4850; g
